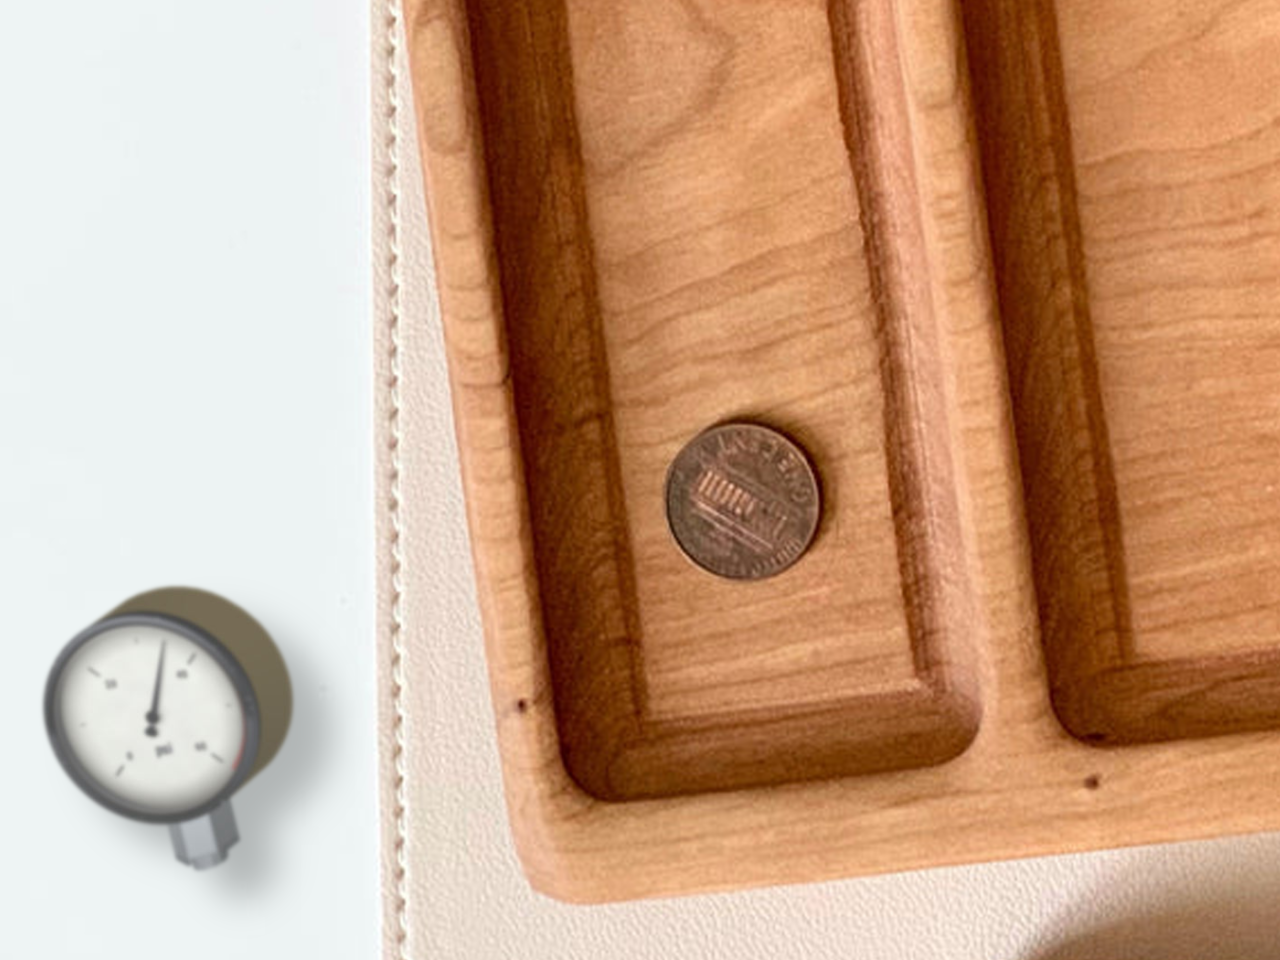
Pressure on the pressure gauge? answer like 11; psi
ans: 35; psi
